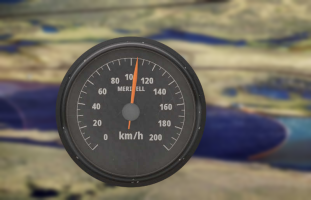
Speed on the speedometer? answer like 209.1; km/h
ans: 105; km/h
